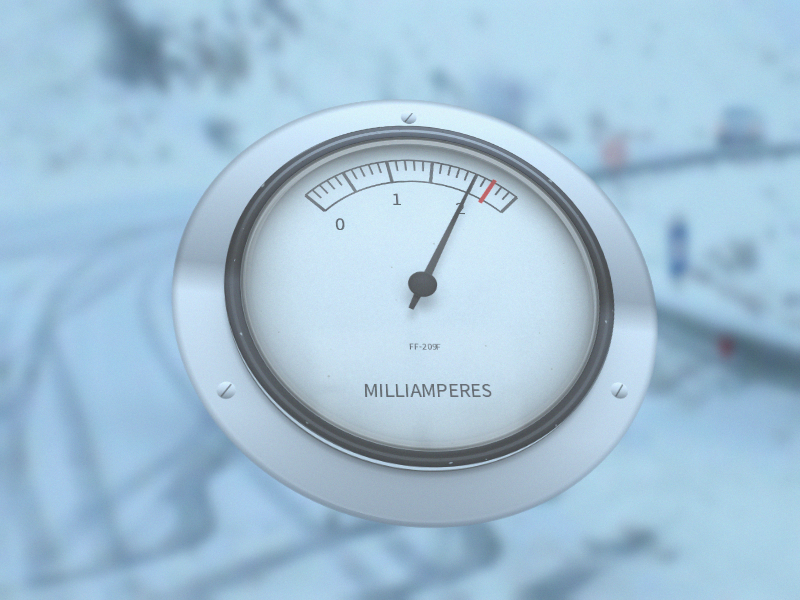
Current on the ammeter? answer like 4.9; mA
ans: 2; mA
